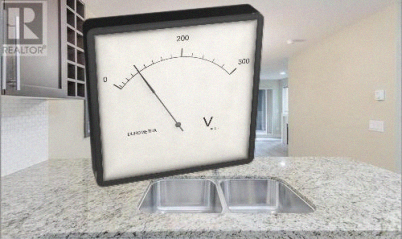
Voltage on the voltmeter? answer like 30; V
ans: 100; V
